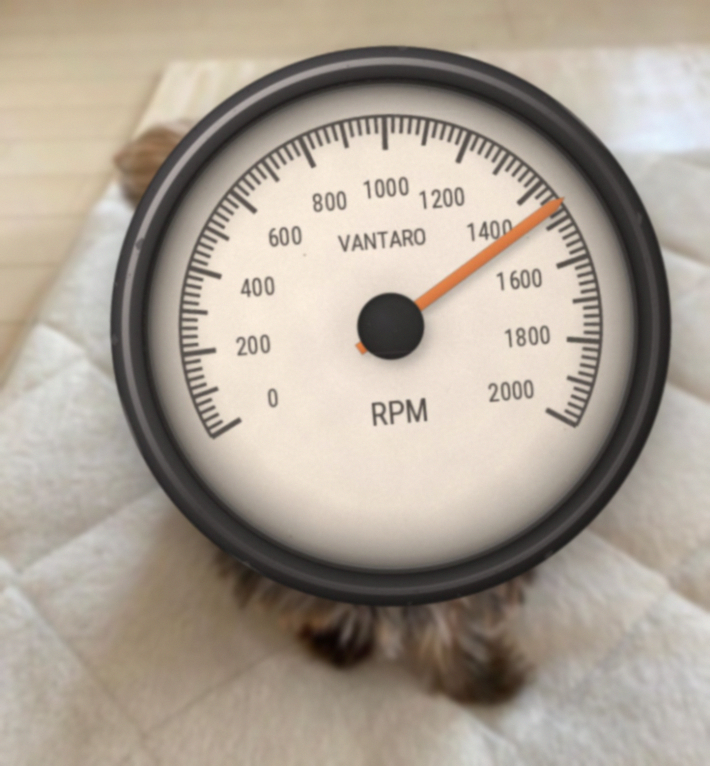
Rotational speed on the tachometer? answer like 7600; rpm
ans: 1460; rpm
